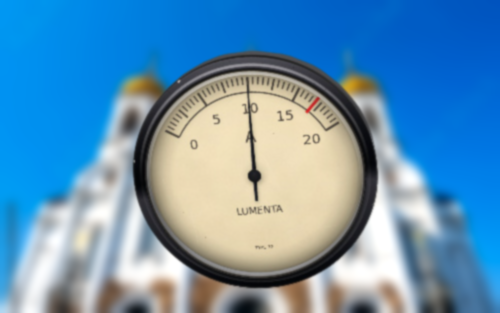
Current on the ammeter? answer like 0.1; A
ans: 10; A
